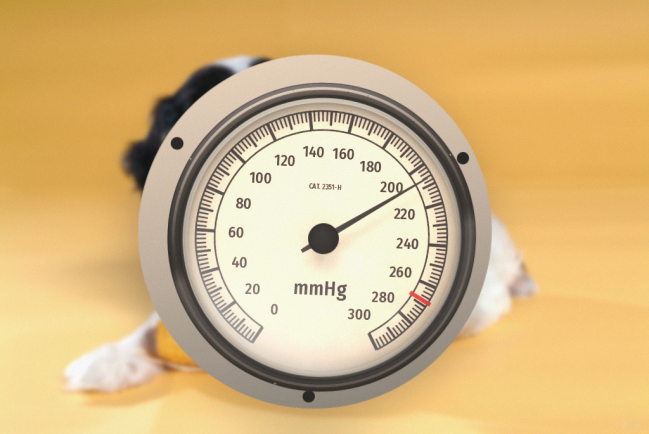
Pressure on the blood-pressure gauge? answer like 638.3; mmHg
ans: 206; mmHg
